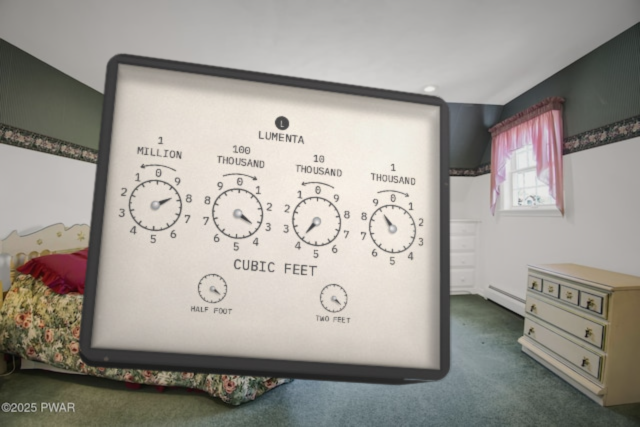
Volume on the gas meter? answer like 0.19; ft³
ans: 833900; ft³
